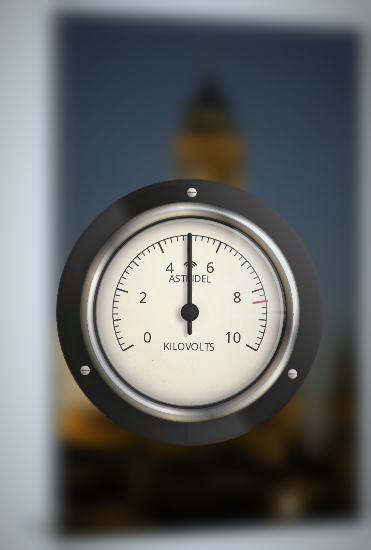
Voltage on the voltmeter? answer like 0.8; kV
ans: 5; kV
